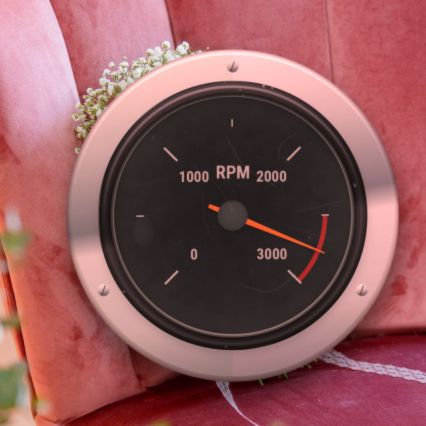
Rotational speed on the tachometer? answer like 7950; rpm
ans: 2750; rpm
